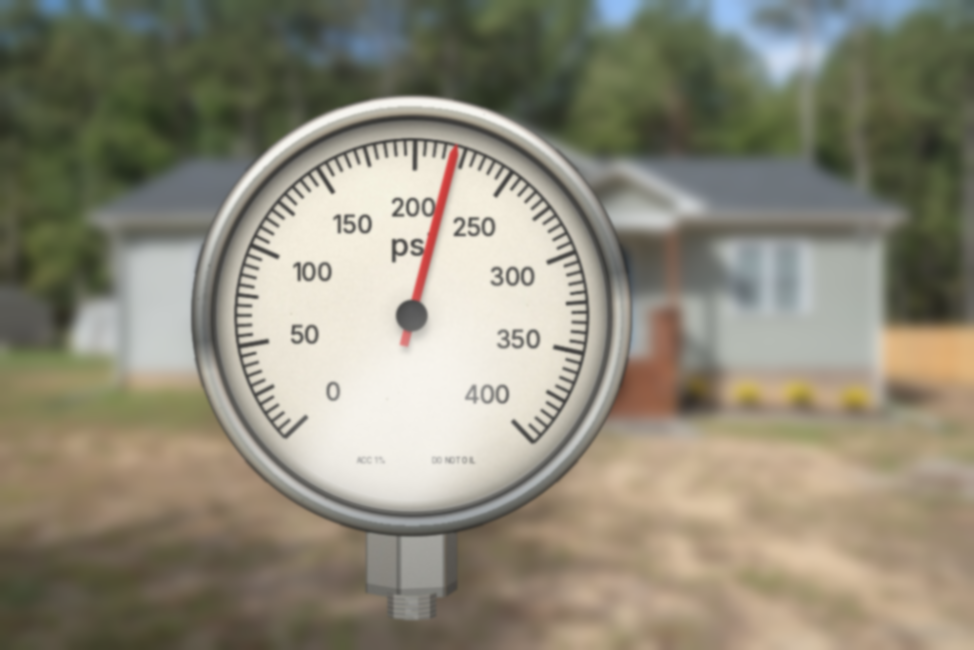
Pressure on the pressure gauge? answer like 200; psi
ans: 220; psi
